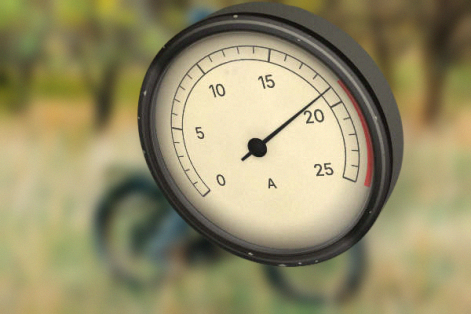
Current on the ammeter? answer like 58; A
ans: 19; A
